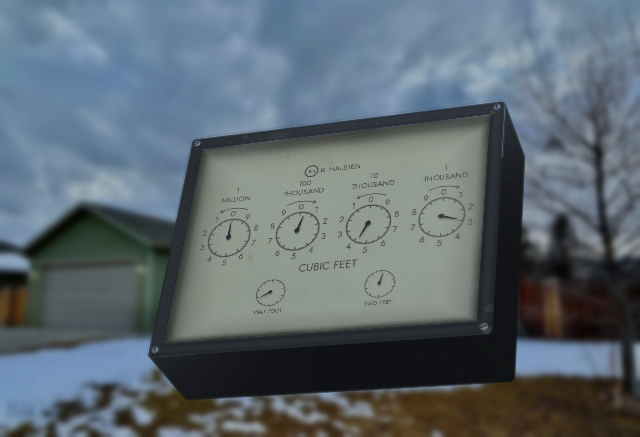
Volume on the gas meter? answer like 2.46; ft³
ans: 4300; ft³
